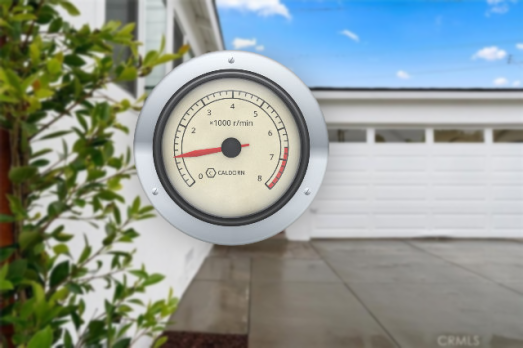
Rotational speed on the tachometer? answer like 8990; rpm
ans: 1000; rpm
